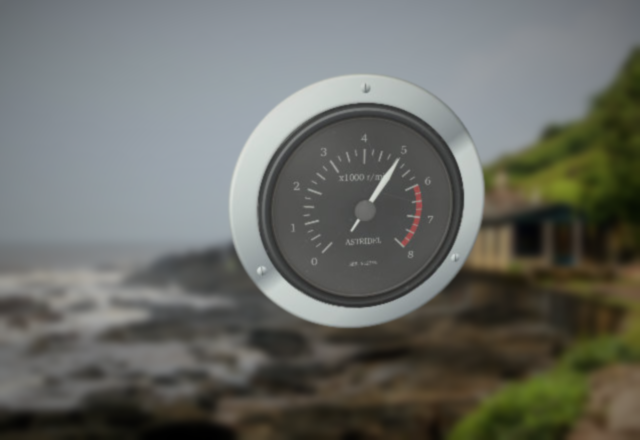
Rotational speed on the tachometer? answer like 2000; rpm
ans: 5000; rpm
